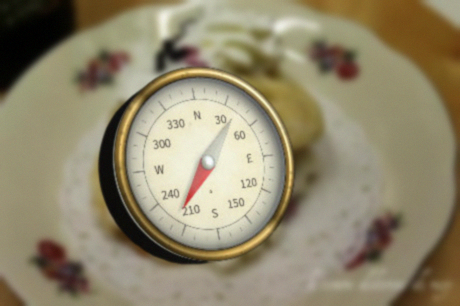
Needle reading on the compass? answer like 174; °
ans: 220; °
